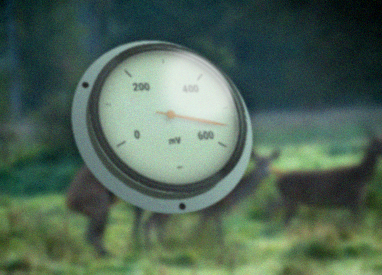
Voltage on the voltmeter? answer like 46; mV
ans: 550; mV
